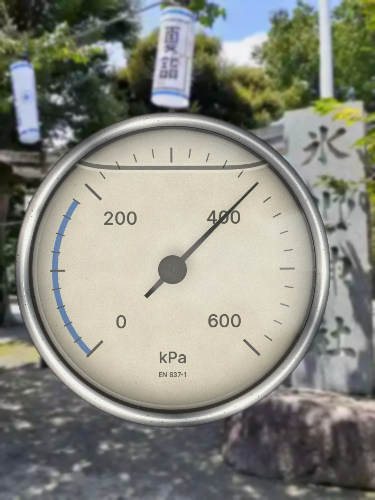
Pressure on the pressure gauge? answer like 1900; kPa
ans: 400; kPa
